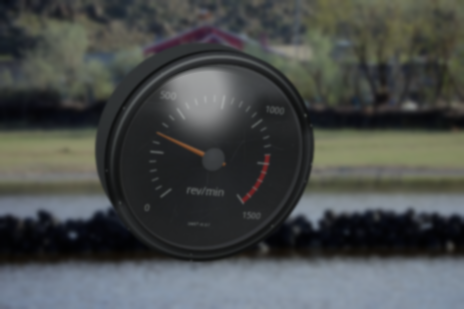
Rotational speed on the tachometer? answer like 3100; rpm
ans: 350; rpm
